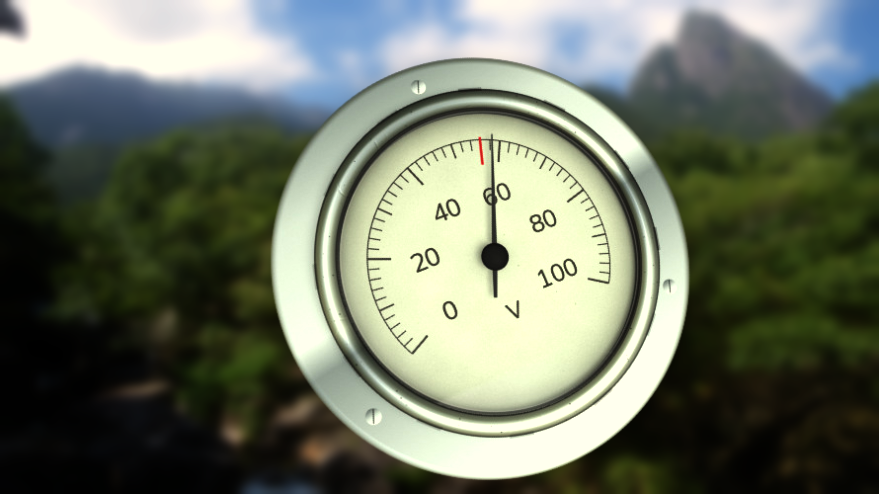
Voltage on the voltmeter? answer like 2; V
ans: 58; V
